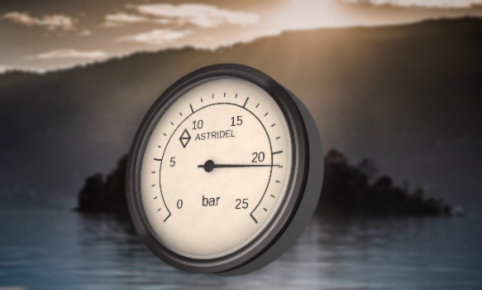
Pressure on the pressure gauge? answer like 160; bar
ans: 21; bar
